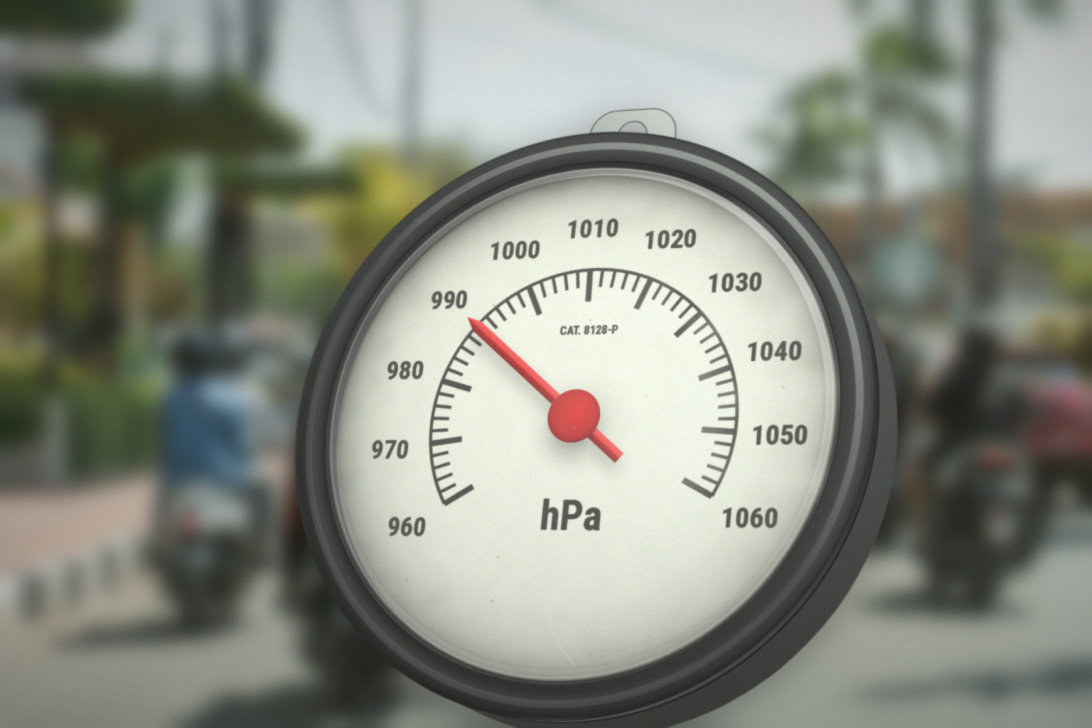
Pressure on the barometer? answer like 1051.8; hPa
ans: 990; hPa
